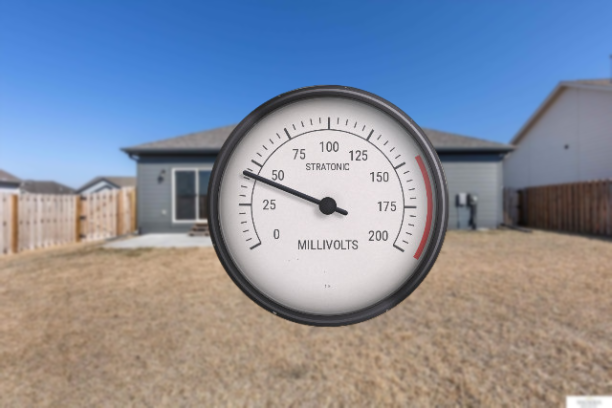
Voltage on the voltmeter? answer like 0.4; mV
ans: 42.5; mV
